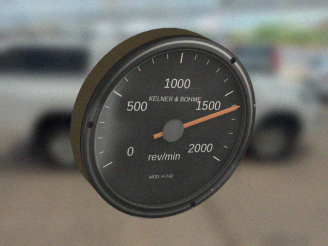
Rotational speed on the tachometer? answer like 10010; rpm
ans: 1600; rpm
